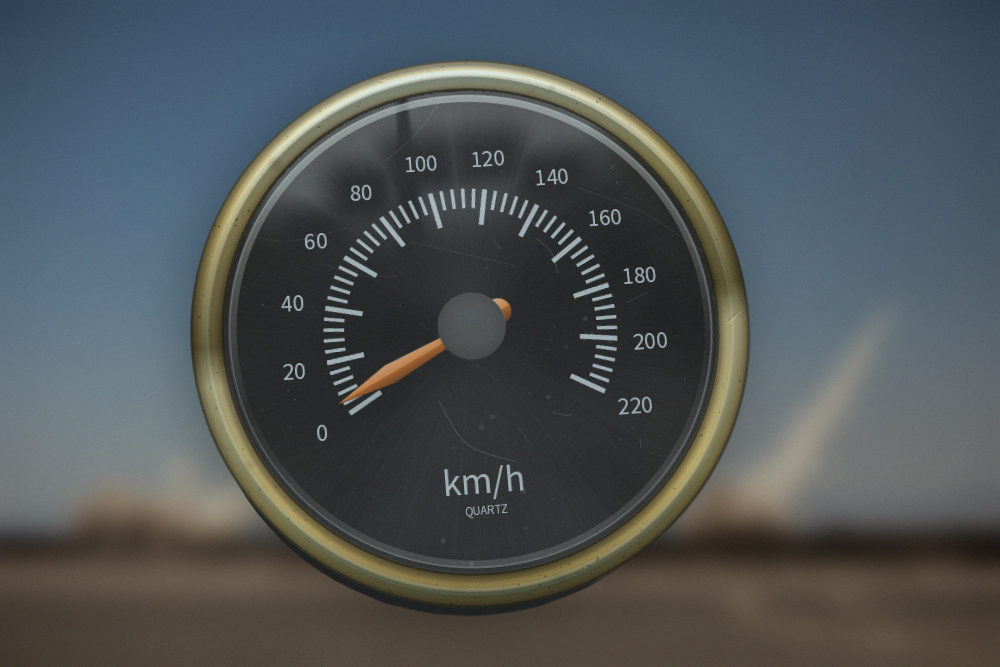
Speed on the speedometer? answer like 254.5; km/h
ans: 4; km/h
